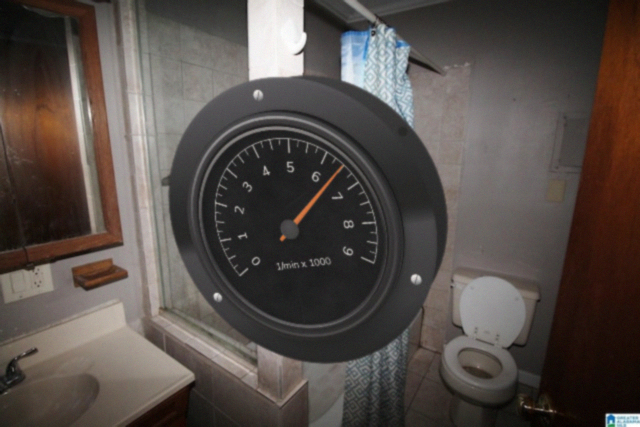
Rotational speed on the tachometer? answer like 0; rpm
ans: 6500; rpm
